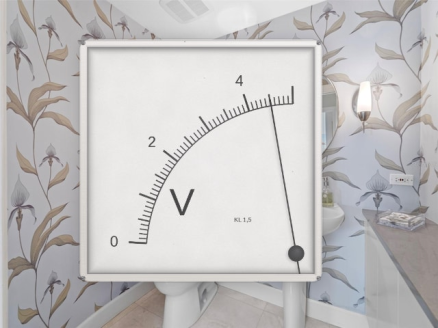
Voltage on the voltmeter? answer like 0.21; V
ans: 4.5; V
